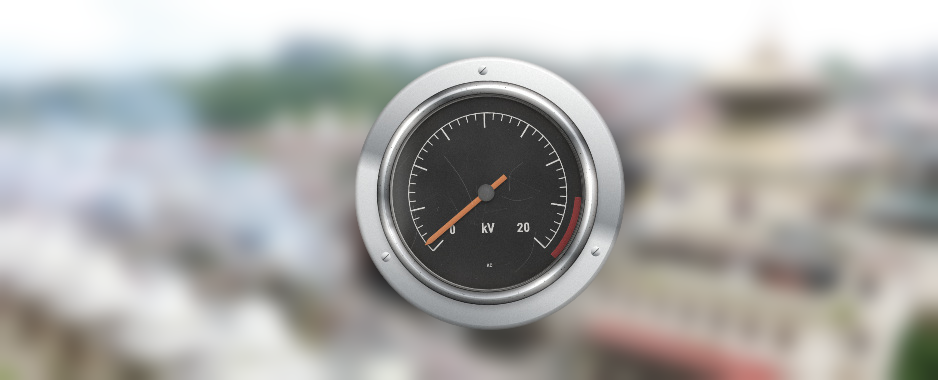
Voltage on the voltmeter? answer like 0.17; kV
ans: 0.5; kV
